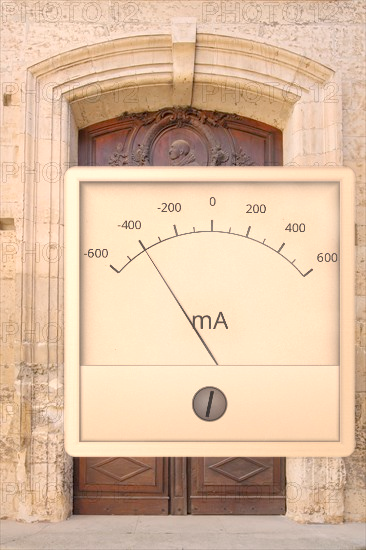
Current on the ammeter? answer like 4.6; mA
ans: -400; mA
